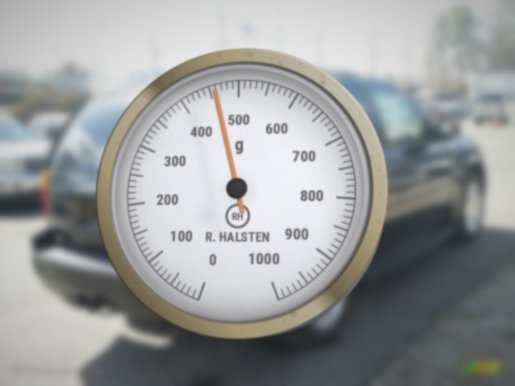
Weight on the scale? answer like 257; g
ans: 460; g
